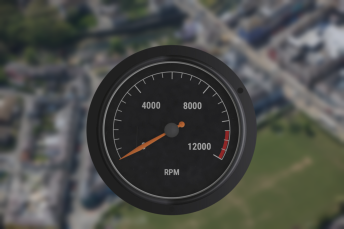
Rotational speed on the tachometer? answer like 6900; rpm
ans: 0; rpm
